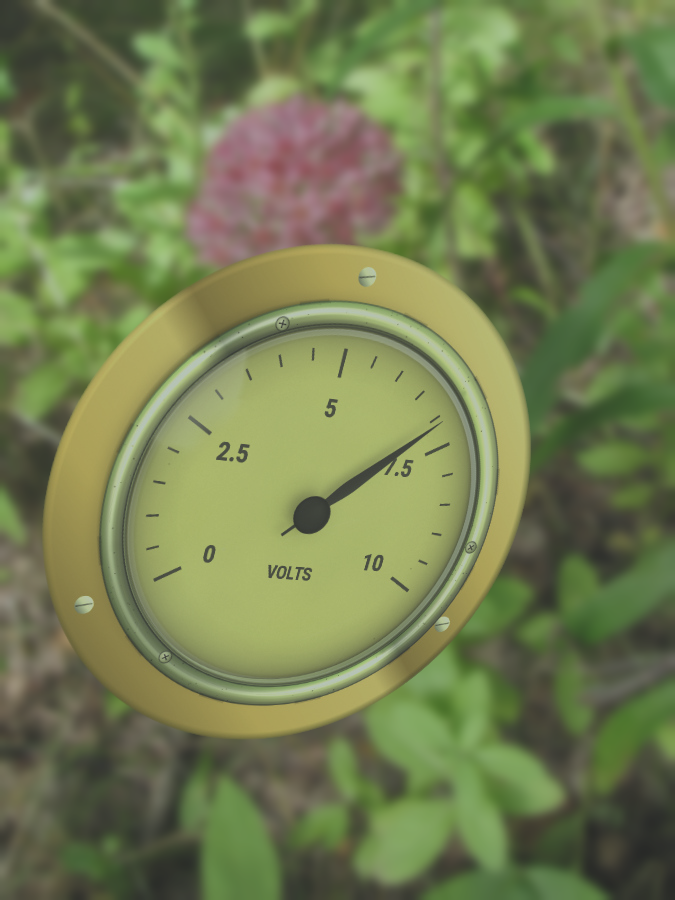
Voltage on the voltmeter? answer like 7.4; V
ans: 7; V
